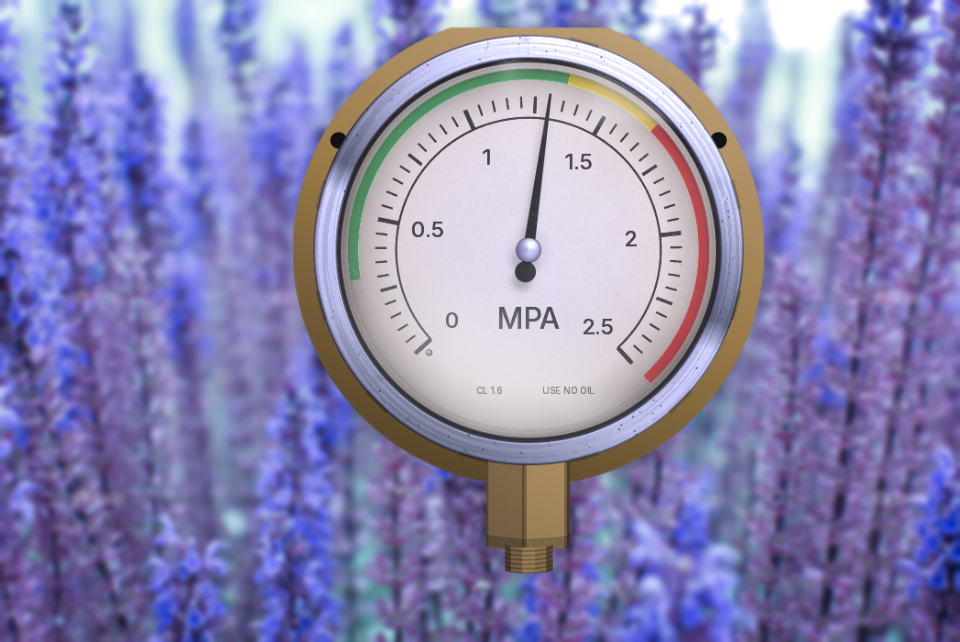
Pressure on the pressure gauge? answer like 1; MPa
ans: 1.3; MPa
